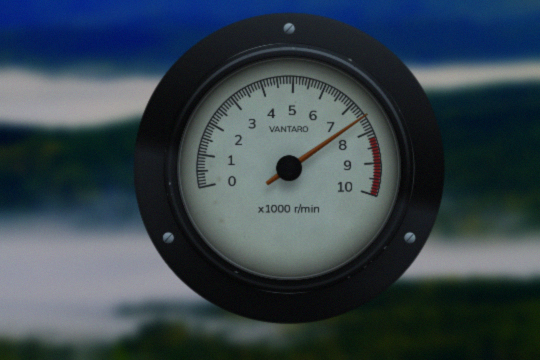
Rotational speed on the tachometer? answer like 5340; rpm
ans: 7500; rpm
